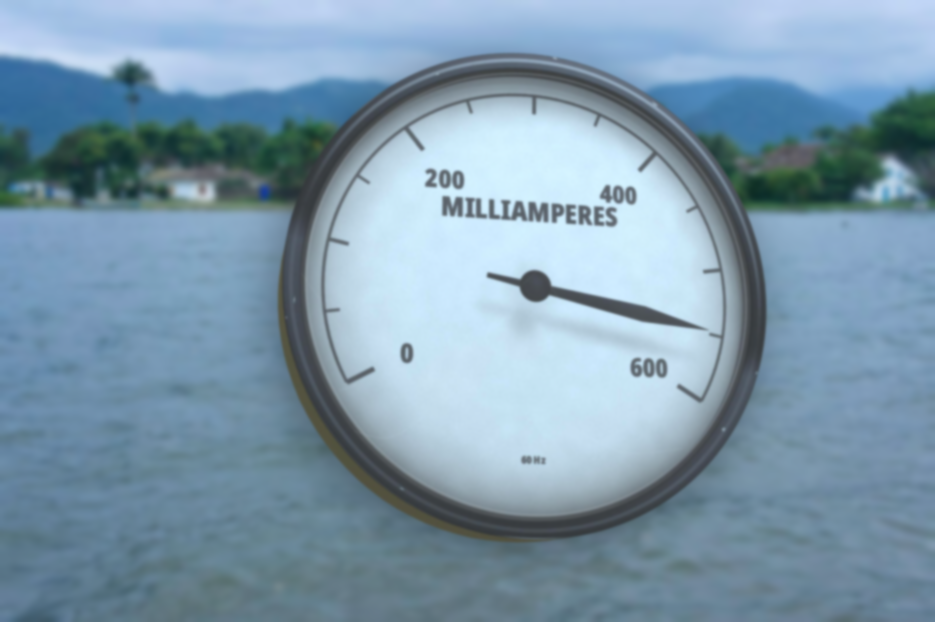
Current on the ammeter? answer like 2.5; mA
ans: 550; mA
